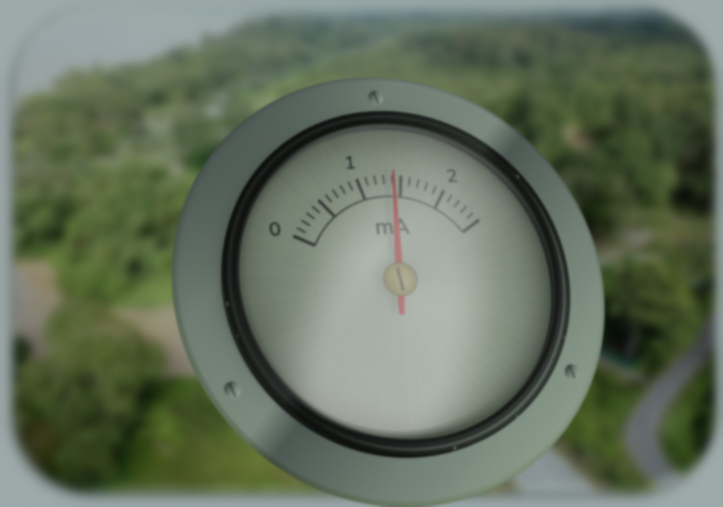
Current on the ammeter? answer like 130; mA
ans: 1.4; mA
